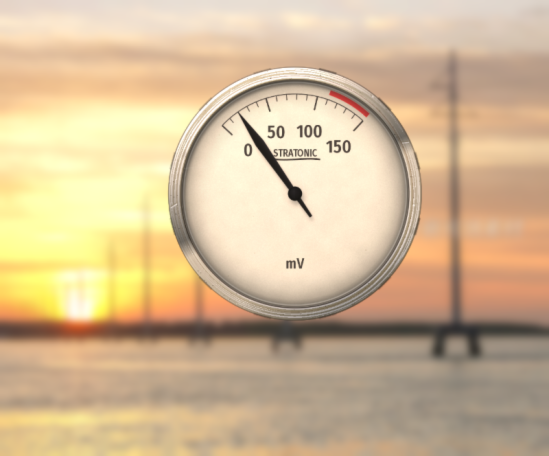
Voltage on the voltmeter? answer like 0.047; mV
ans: 20; mV
